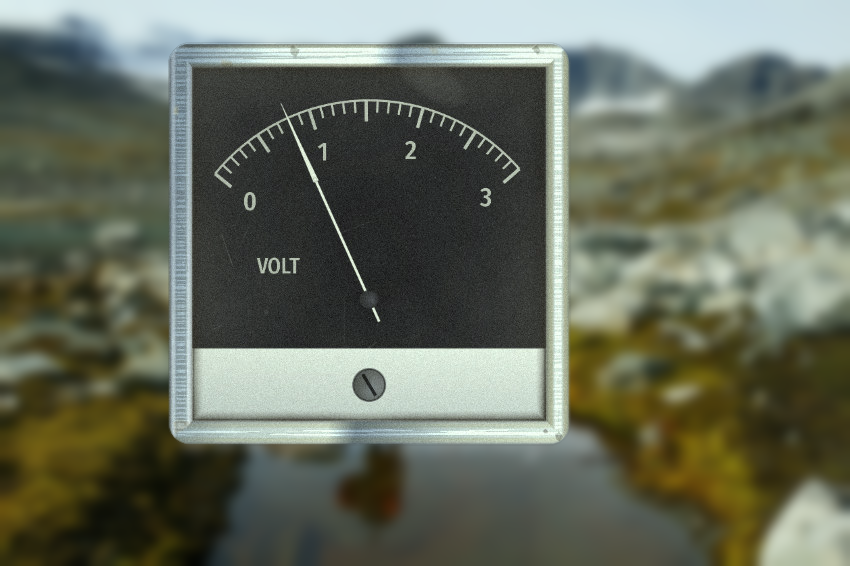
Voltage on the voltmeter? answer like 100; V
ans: 0.8; V
